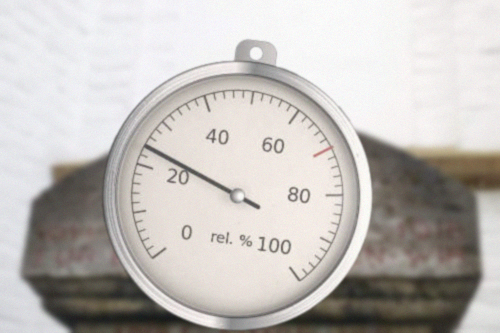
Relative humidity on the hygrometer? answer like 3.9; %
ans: 24; %
